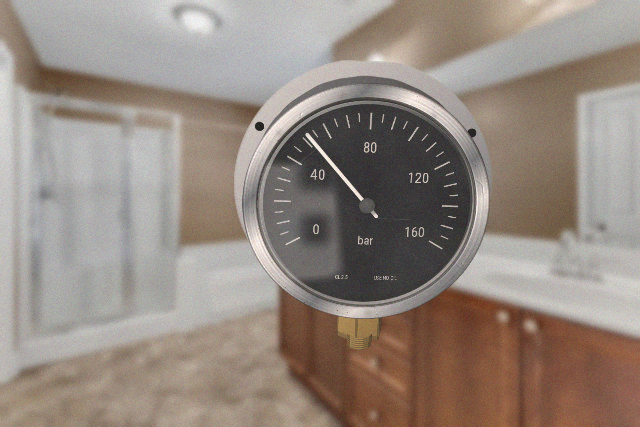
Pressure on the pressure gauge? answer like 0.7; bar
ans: 52.5; bar
